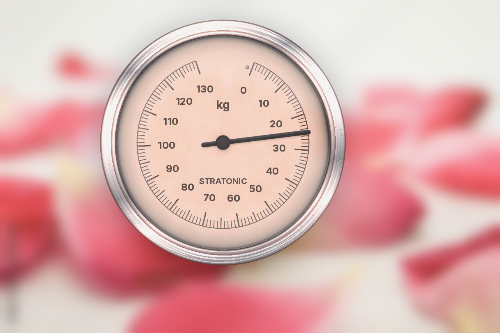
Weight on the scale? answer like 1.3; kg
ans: 25; kg
